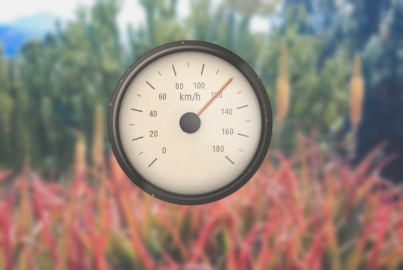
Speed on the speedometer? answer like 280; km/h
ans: 120; km/h
